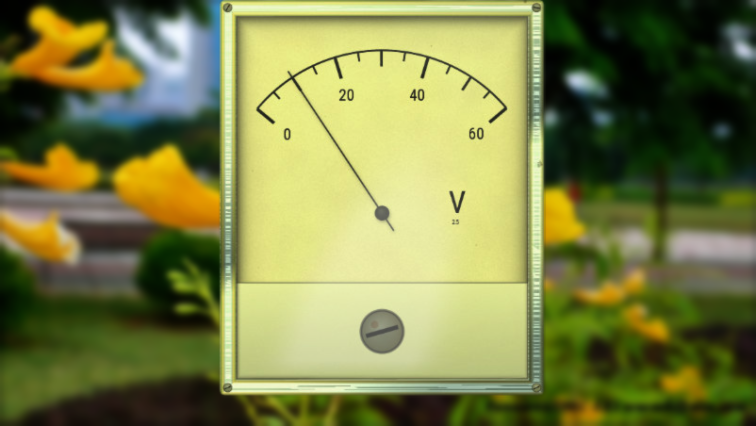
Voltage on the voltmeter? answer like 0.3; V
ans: 10; V
